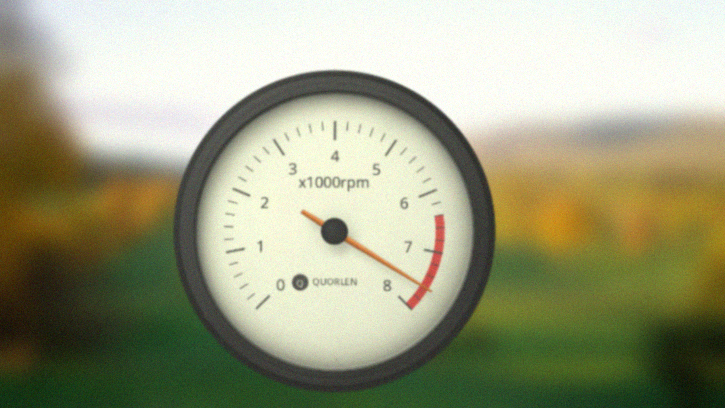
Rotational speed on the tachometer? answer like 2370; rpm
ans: 7600; rpm
